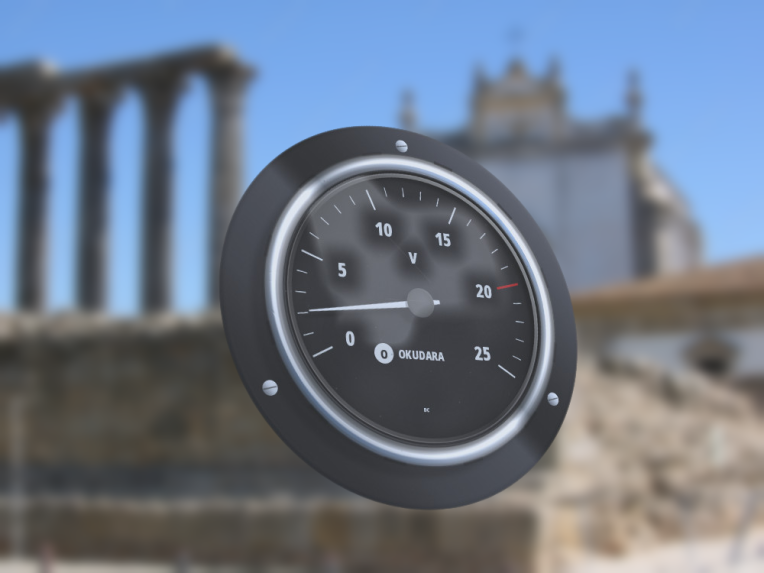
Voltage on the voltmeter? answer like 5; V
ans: 2; V
